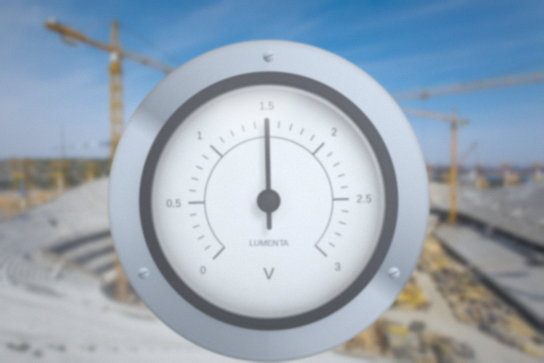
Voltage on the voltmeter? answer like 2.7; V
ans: 1.5; V
